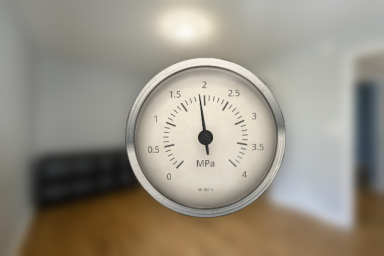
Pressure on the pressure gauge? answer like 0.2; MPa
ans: 1.9; MPa
